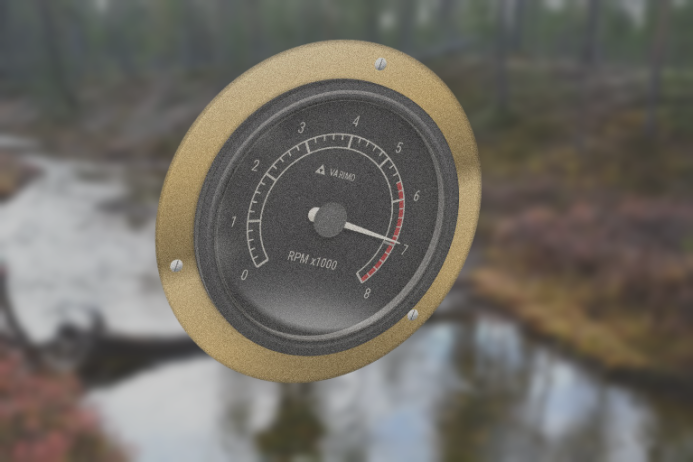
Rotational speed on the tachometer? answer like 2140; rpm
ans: 6900; rpm
